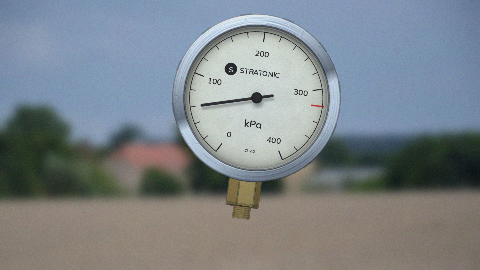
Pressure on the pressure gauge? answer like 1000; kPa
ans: 60; kPa
